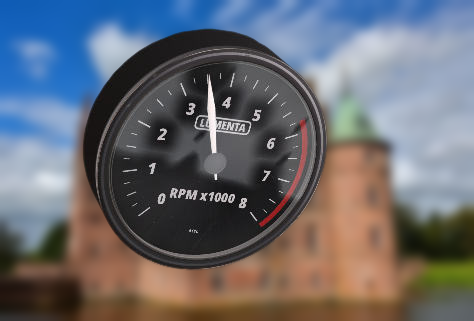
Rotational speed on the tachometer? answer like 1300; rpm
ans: 3500; rpm
